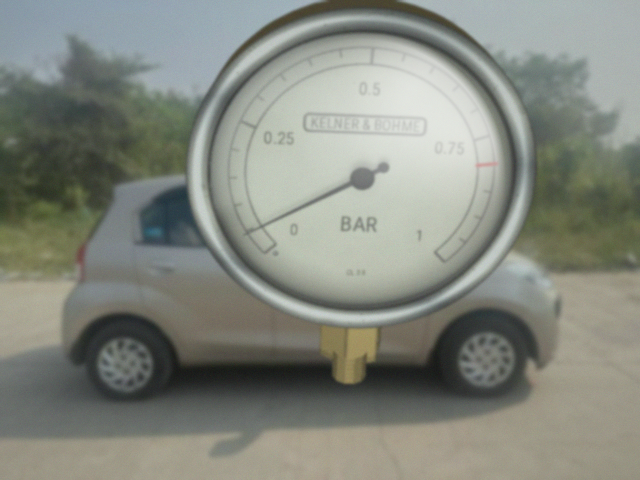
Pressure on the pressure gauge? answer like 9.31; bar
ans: 0.05; bar
